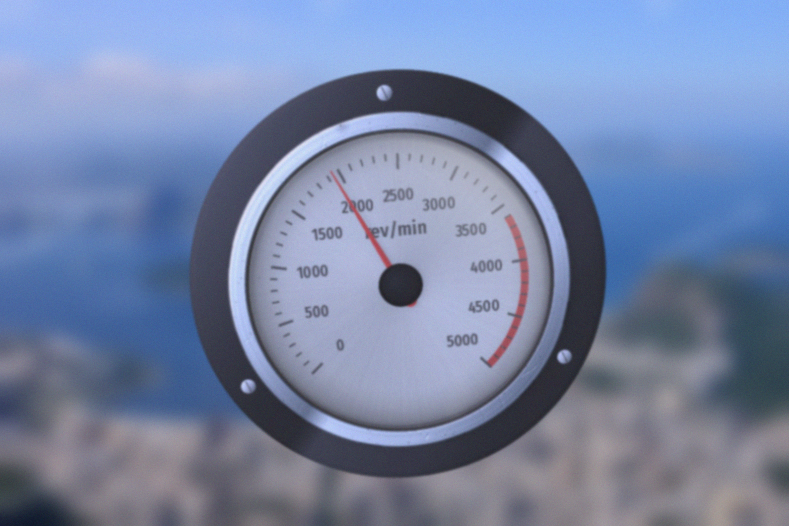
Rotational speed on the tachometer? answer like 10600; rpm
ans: 1950; rpm
